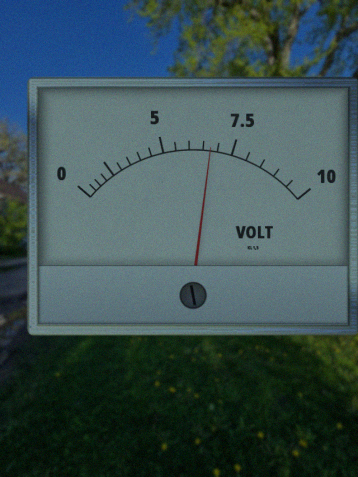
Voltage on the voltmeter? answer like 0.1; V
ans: 6.75; V
